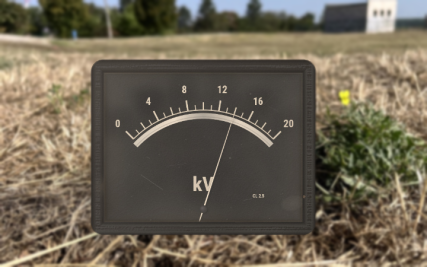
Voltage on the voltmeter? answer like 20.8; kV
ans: 14; kV
